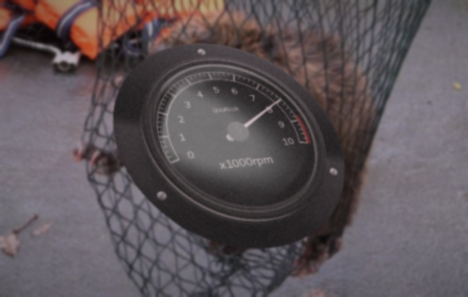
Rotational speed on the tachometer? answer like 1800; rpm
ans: 8000; rpm
